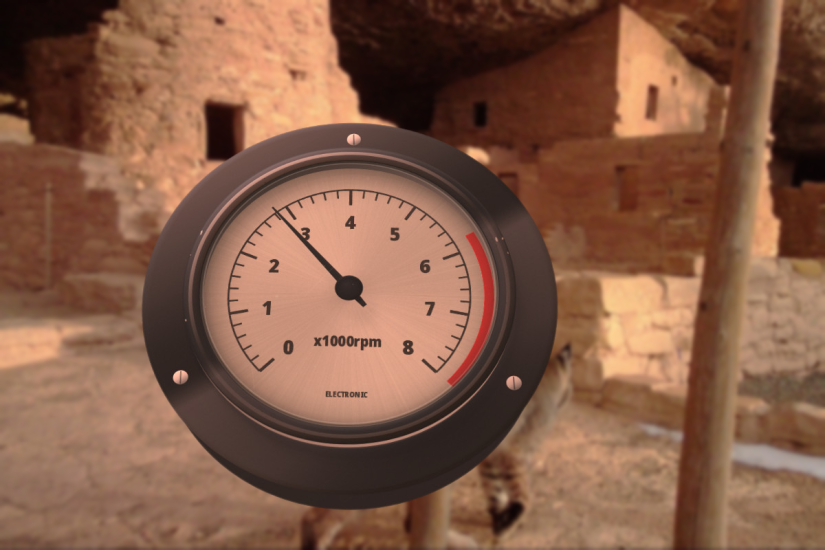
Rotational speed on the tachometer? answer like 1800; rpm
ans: 2800; rpm
